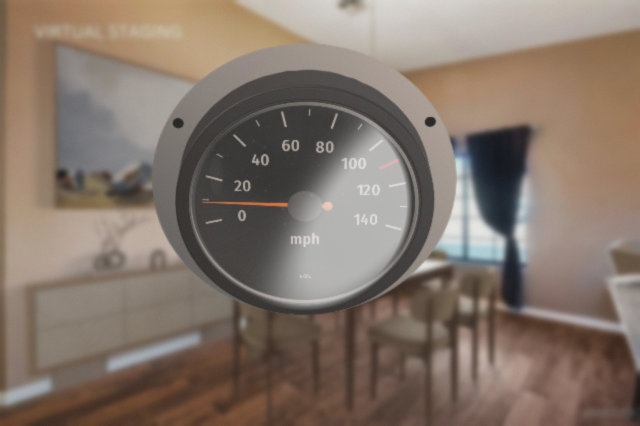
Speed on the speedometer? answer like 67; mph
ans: 10; mph
